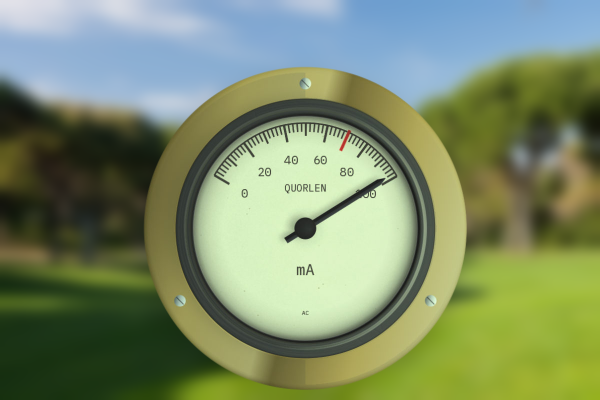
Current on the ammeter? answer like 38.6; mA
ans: 98; mA
